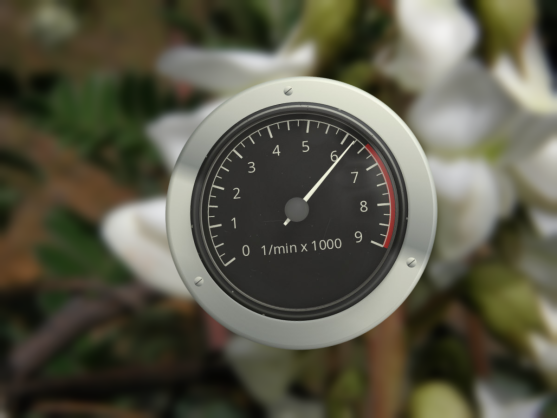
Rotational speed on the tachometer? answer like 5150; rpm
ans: 6250; rpm
